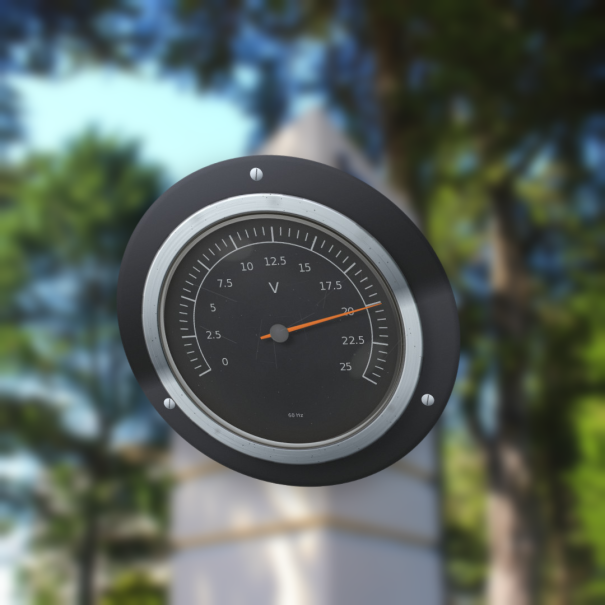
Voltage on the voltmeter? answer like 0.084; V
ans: 20; V
